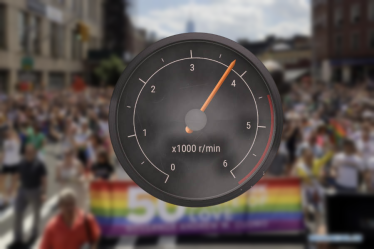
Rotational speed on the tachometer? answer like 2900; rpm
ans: 3750; rpm
